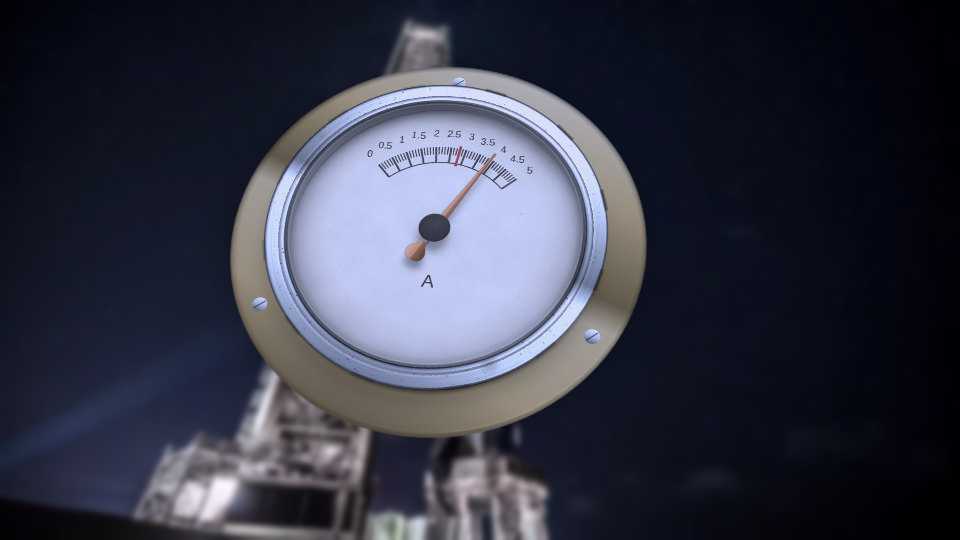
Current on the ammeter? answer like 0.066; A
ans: 4; A
